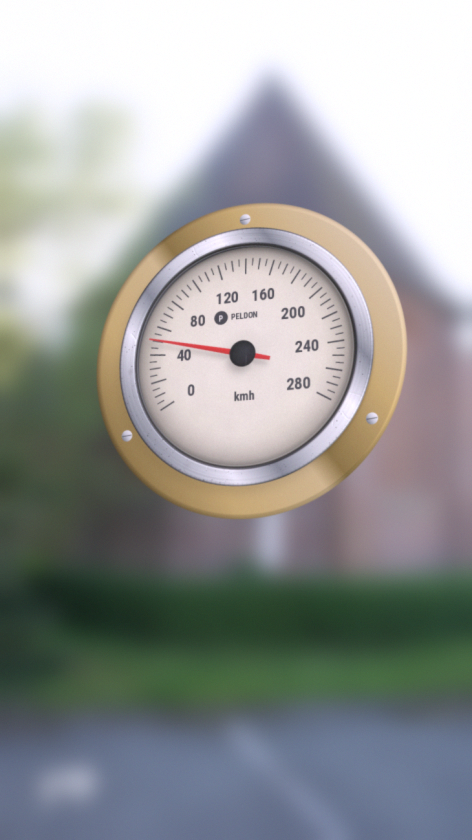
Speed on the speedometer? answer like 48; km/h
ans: 50; km/h
